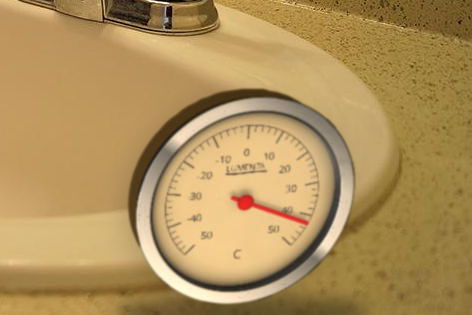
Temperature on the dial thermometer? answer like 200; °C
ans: 42; °C
